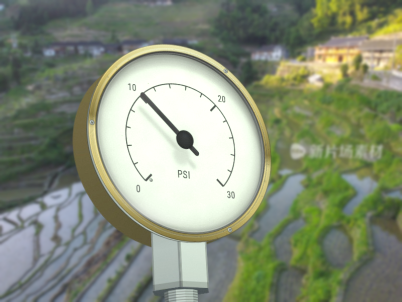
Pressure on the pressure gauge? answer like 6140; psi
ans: 10; psi
